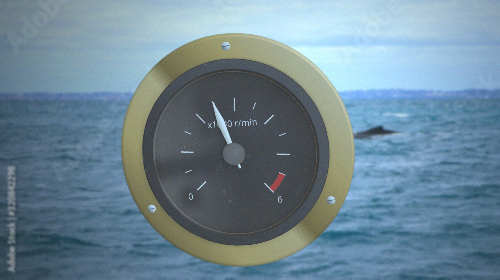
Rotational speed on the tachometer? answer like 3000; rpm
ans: 2500; rpm
